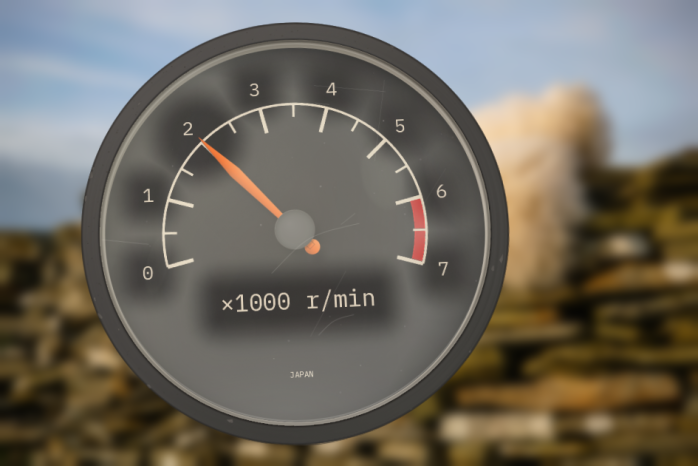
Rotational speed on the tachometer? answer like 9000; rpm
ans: 2000; rpm
